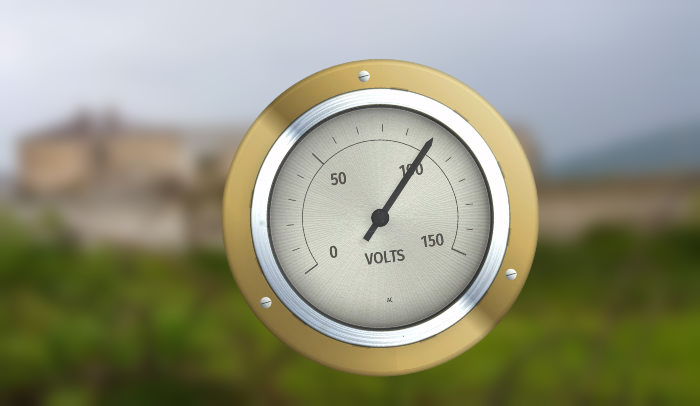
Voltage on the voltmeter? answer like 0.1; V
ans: 100; V
